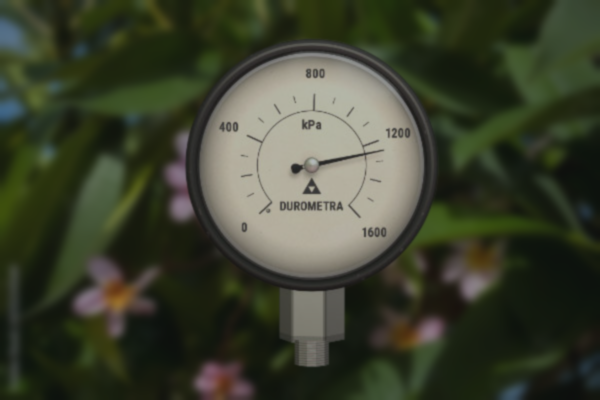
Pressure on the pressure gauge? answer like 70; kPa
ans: 1250; kPa
